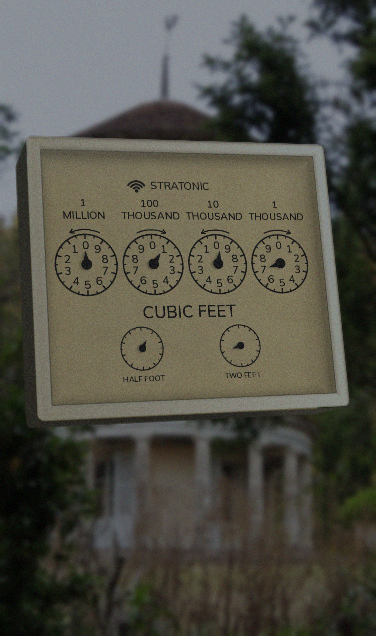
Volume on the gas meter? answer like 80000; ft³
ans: 9700; ft³
